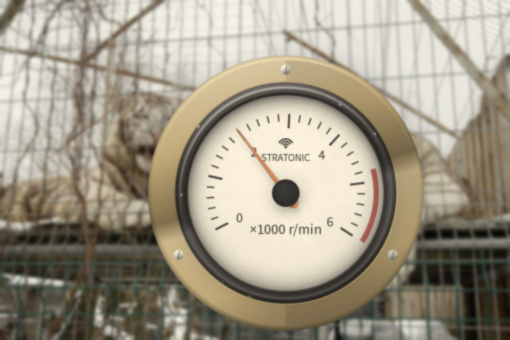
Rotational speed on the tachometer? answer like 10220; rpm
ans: 2000; rpm
